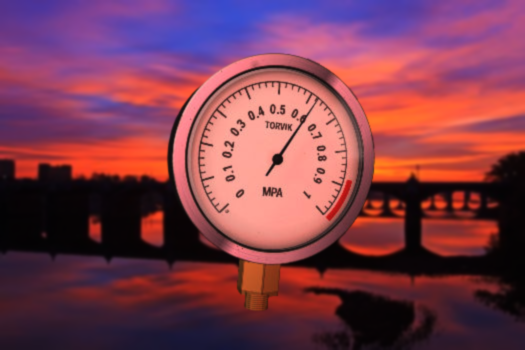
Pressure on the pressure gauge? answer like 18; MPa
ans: 0.62; MPa
